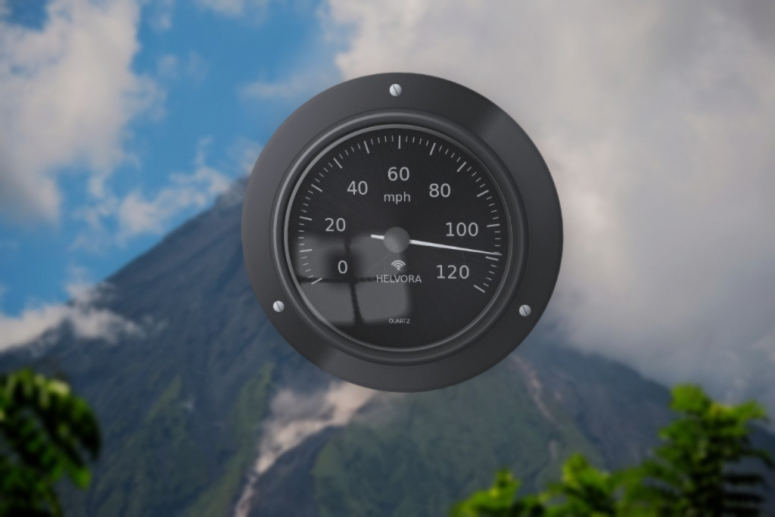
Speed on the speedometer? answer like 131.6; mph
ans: 108; mph
